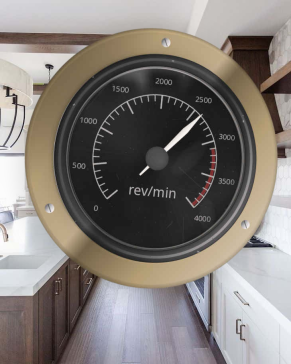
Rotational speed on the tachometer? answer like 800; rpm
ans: 2600; rpm
